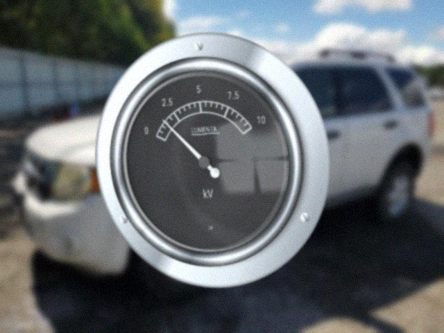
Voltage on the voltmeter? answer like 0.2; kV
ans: 1.5; kV
